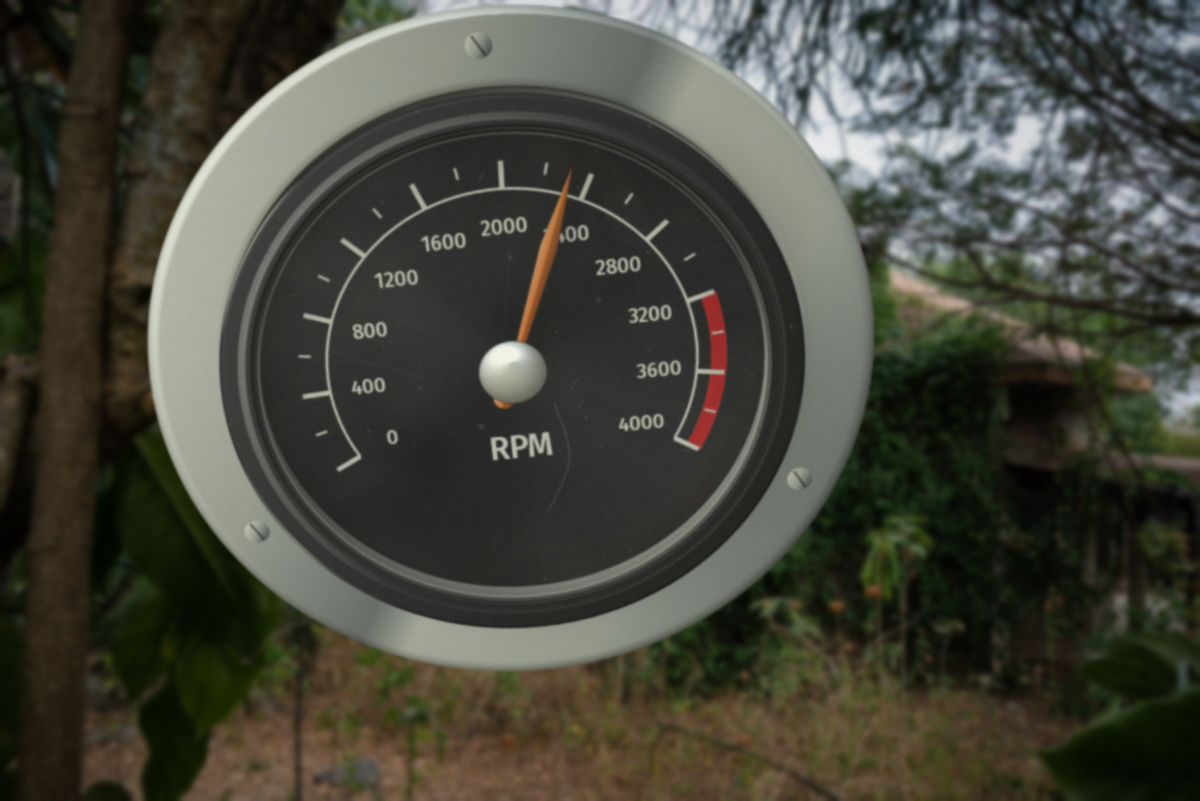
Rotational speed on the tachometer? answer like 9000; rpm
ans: 2300; rpm
